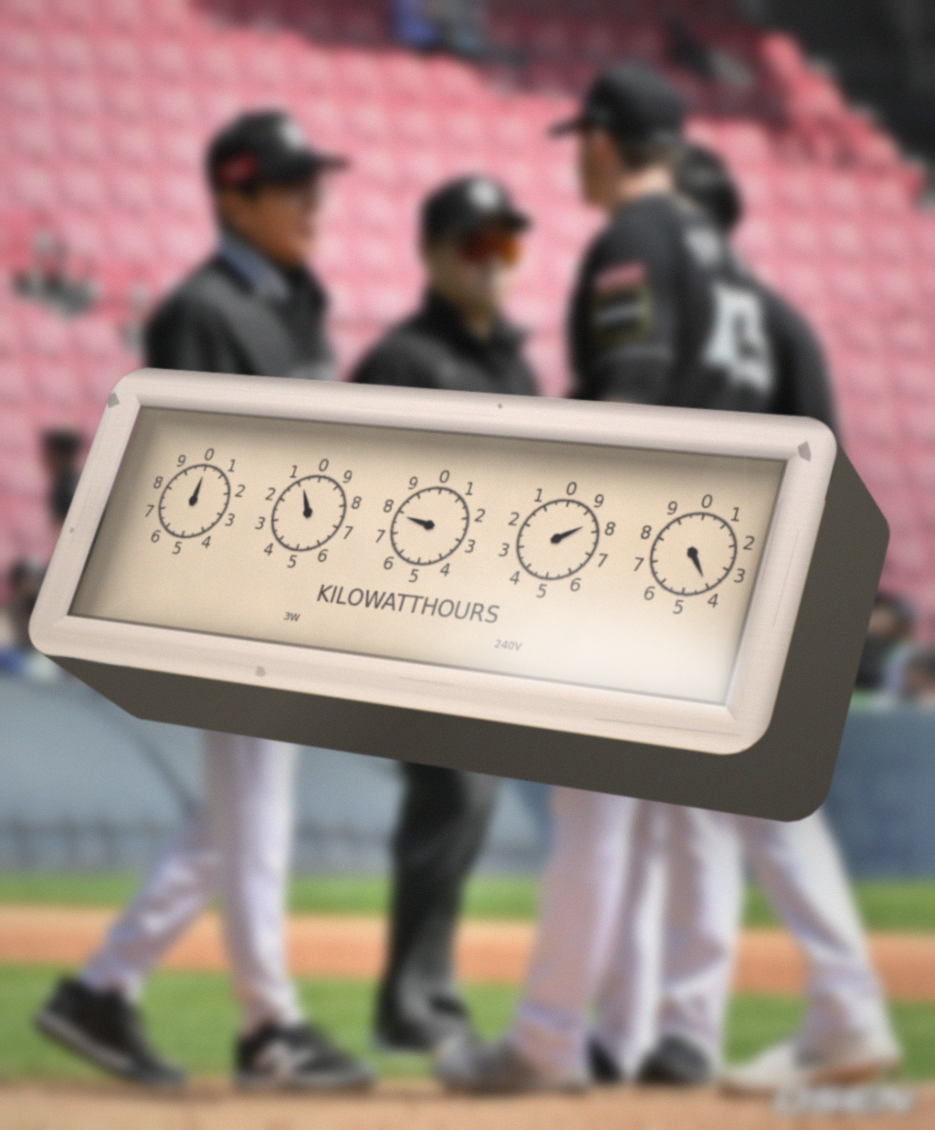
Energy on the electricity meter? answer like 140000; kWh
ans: 784; kWh
